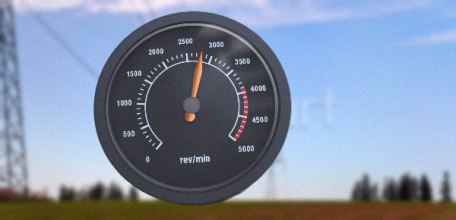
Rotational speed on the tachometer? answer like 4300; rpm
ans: 2800; rpm
